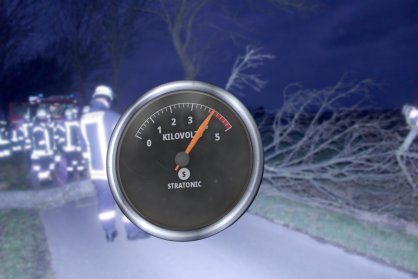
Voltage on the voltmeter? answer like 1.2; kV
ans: 4; kV
